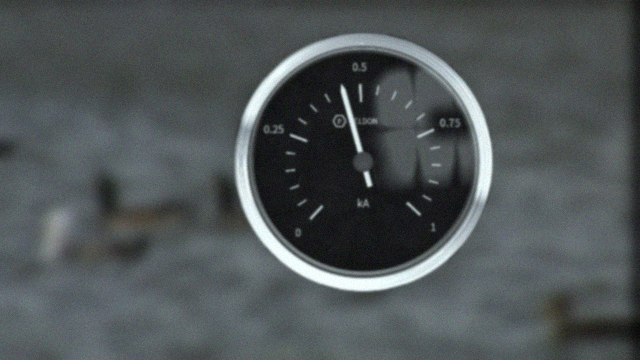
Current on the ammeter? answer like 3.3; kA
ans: 0.45; kA
